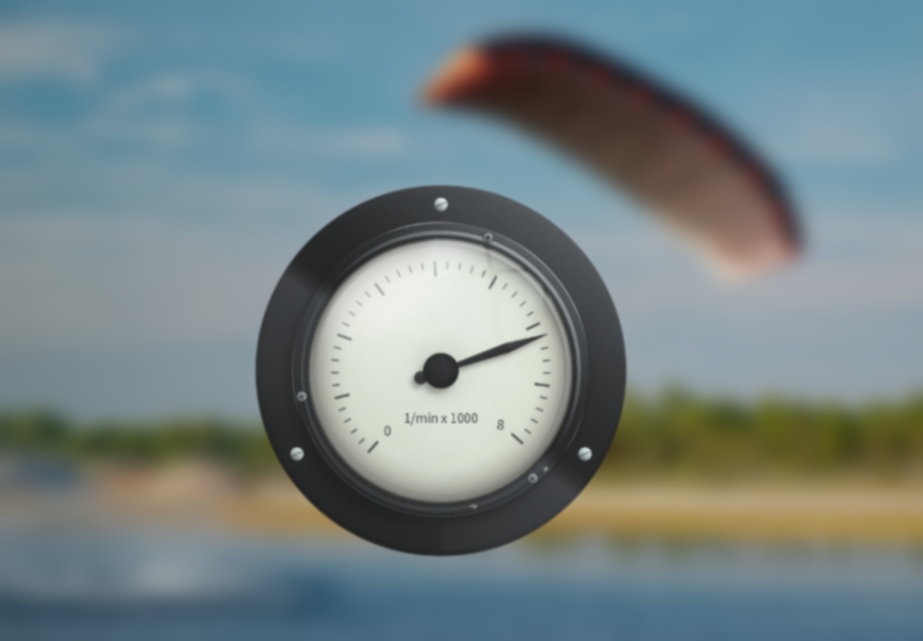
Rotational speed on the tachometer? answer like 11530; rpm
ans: 6200; rpm
